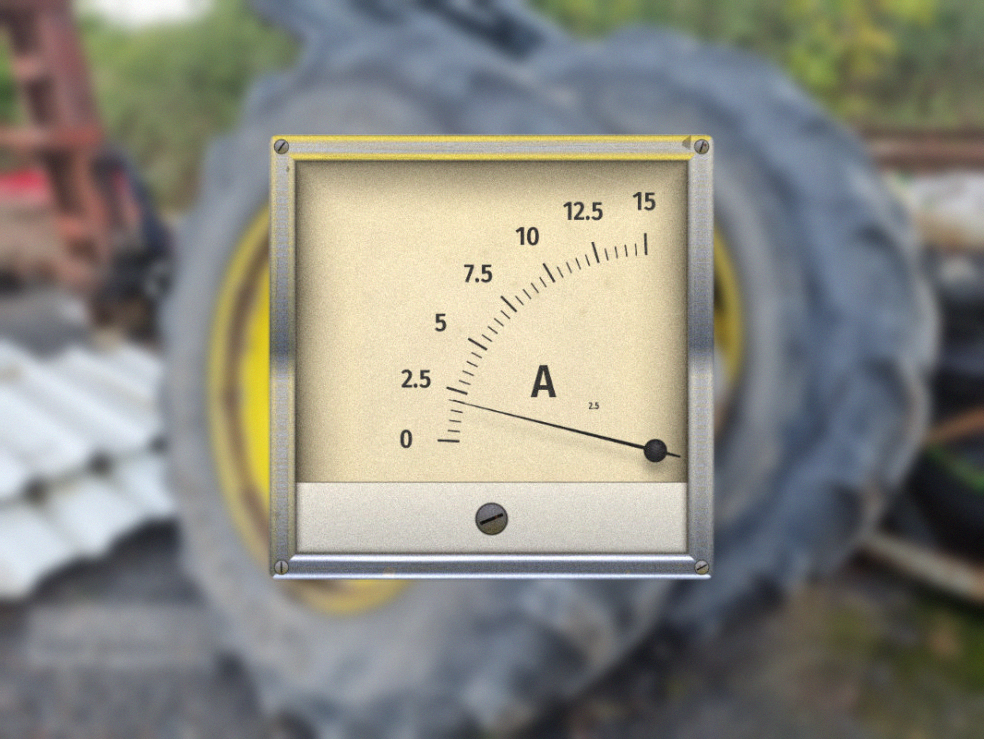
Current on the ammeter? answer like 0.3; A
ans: 2; A
